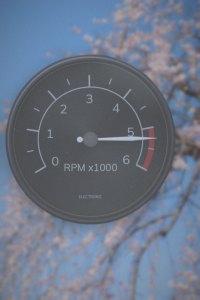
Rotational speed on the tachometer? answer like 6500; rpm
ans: 5250; rpm
